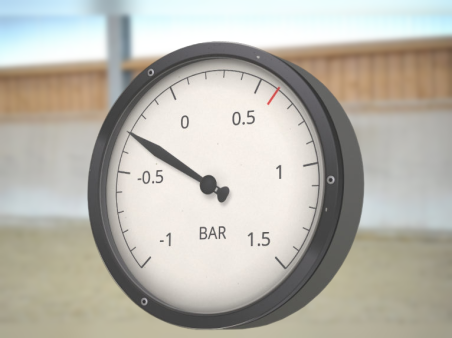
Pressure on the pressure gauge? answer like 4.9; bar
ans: -0.3; bar
